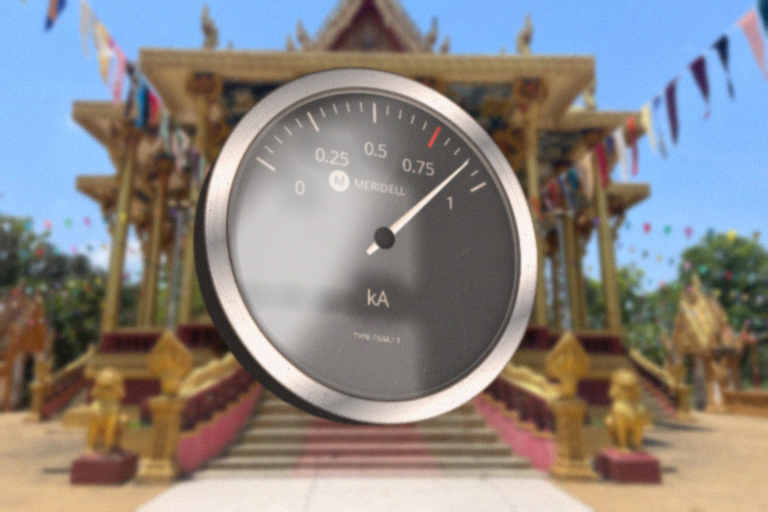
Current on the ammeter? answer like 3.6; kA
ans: 0.9; kA
